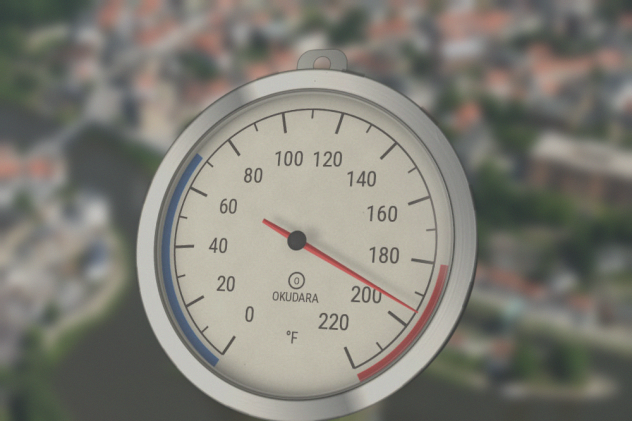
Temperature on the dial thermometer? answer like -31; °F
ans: 195; °F
